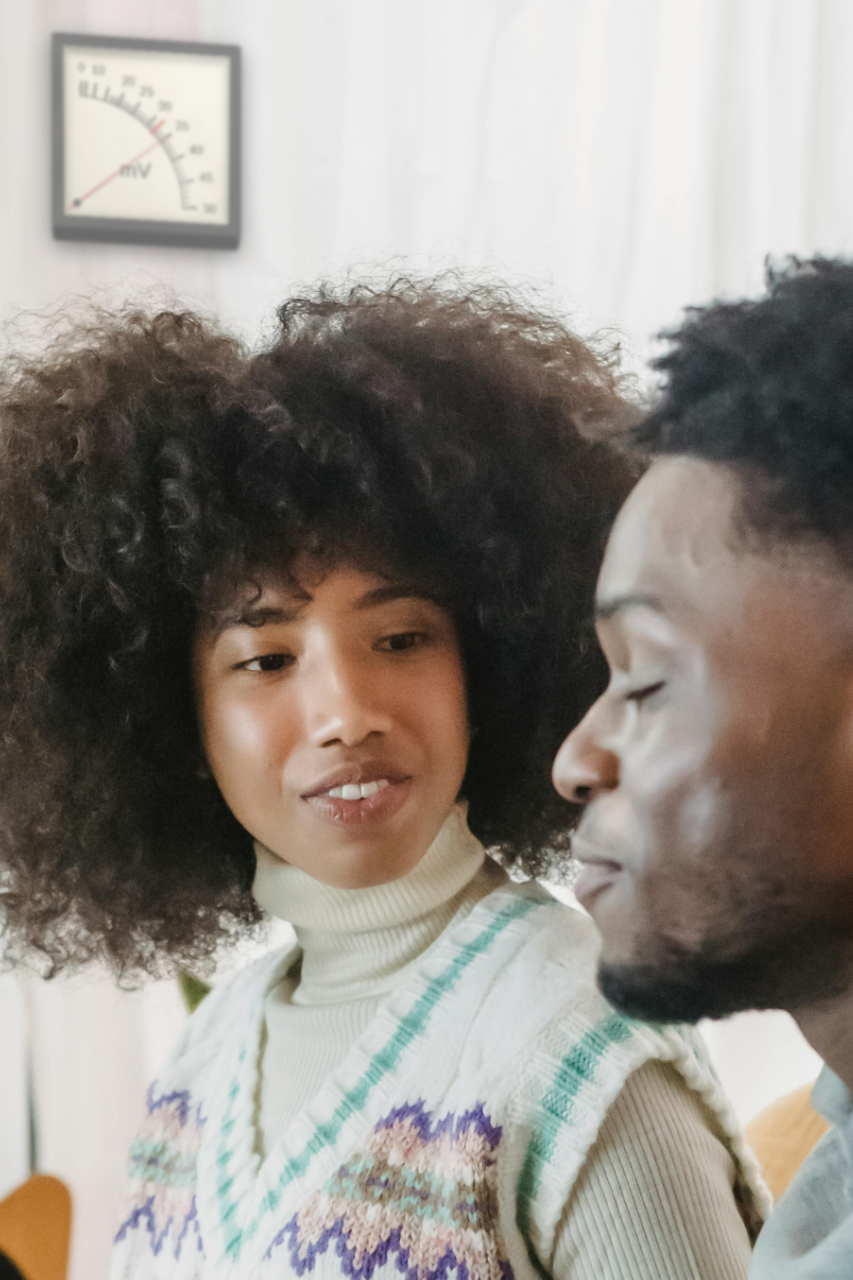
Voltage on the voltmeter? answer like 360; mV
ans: 35; mV
